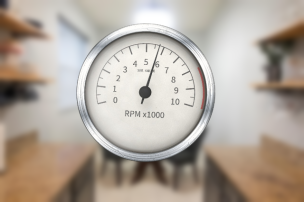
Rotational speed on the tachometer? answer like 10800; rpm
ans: 5750; rpm
